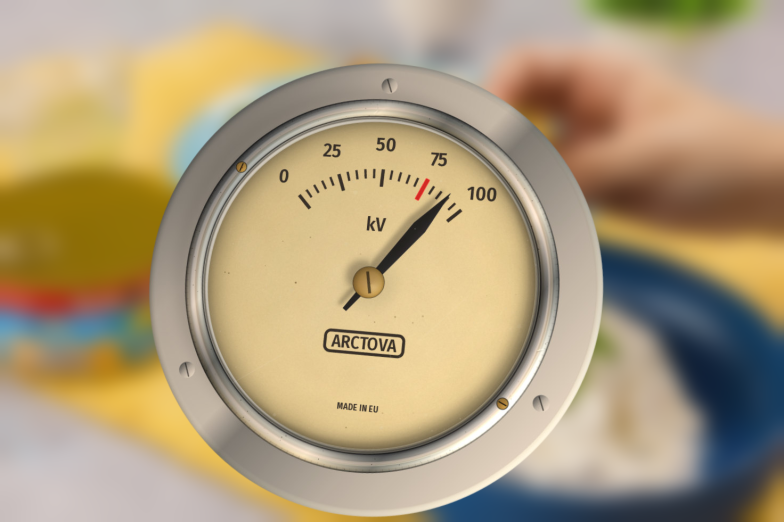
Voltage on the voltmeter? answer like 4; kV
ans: 90; kV
